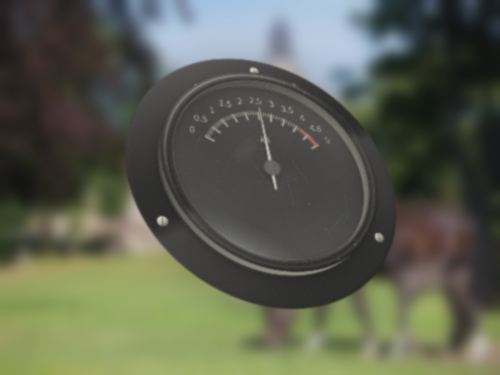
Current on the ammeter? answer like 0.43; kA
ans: 2.5; kA
